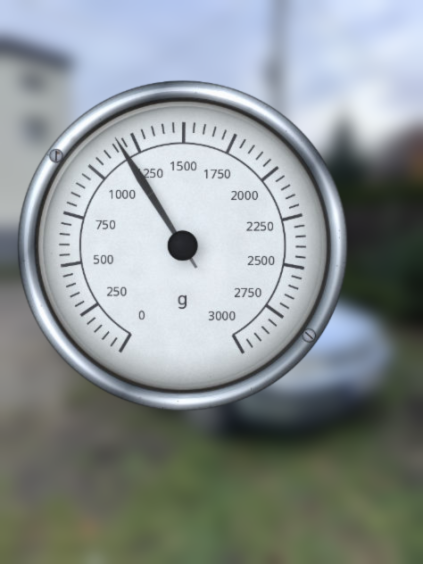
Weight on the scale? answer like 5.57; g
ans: 1175; g
